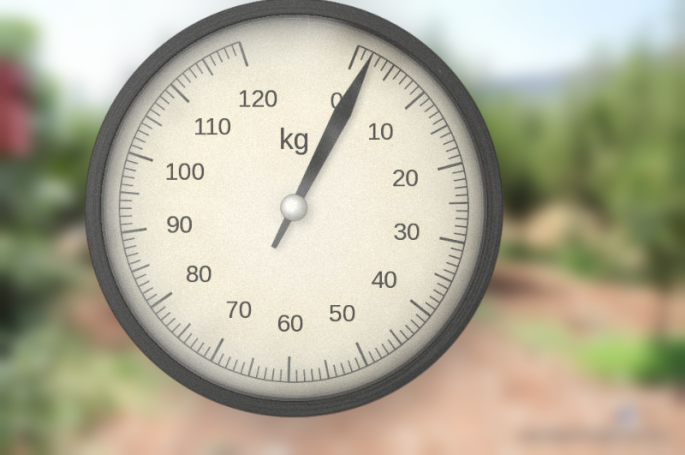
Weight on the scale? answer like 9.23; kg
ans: 2; kg
